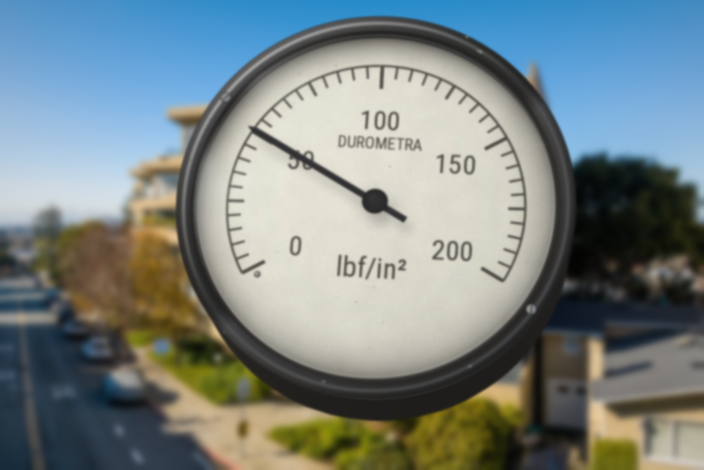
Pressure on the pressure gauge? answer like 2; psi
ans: 50; psi
